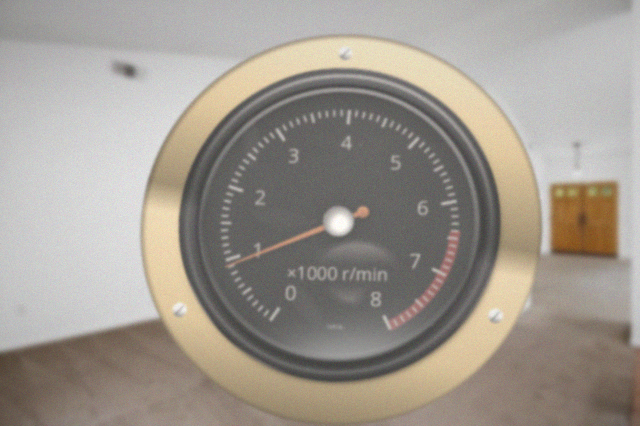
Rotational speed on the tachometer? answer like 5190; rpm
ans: 900; rpm
